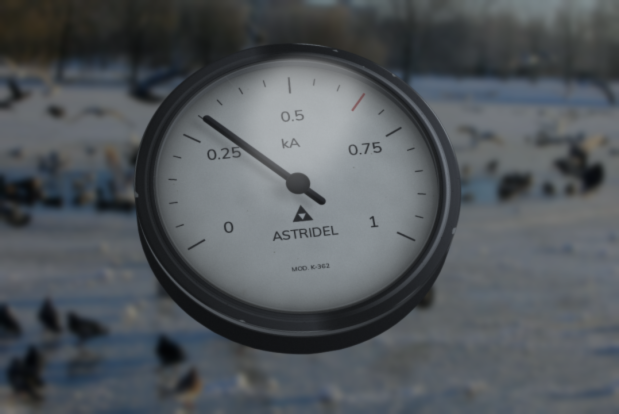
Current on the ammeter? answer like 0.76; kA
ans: 0.3; kA
